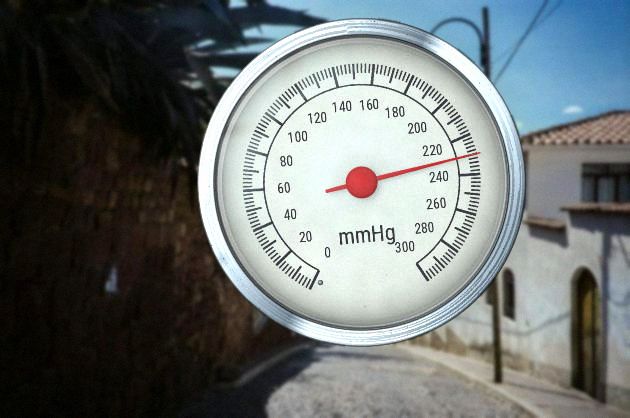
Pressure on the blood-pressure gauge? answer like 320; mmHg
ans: 230; mmHg
